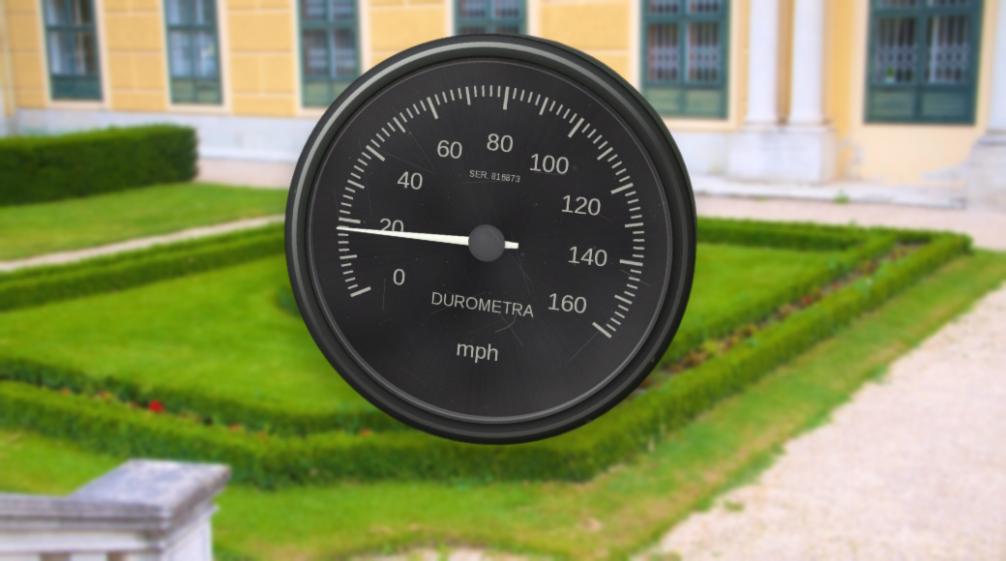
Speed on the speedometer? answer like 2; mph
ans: 18; mph
